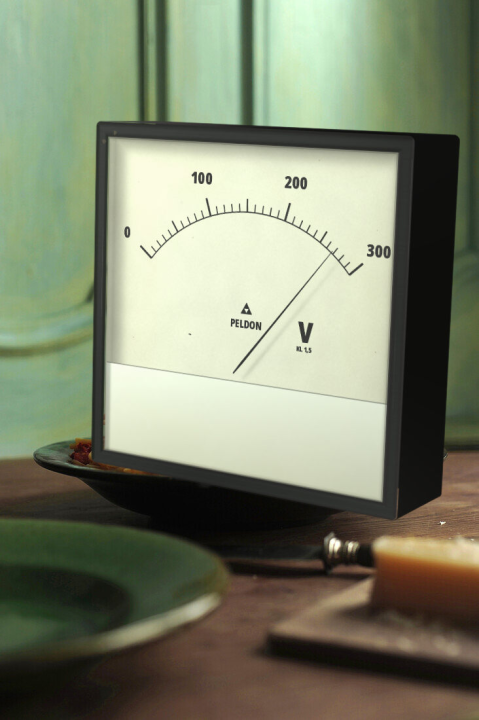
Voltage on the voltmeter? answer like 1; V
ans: 270; V
